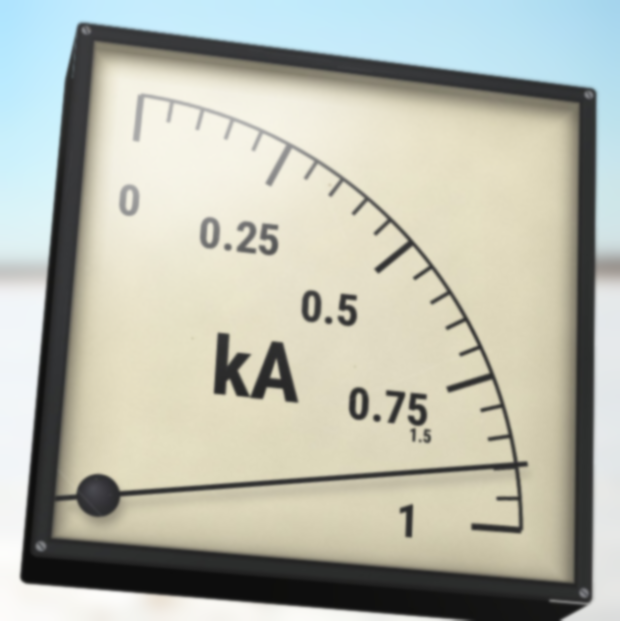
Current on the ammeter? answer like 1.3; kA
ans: 0.9; kA
